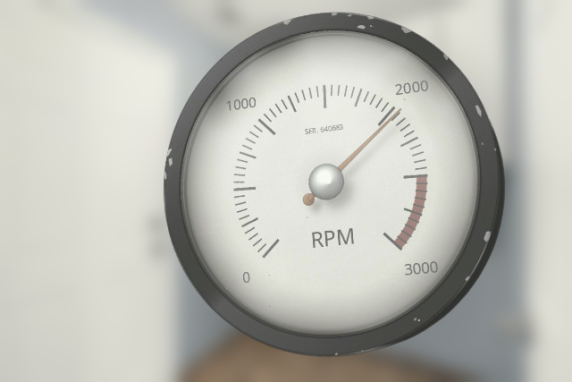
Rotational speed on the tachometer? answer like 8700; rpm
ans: 2050; rpm
